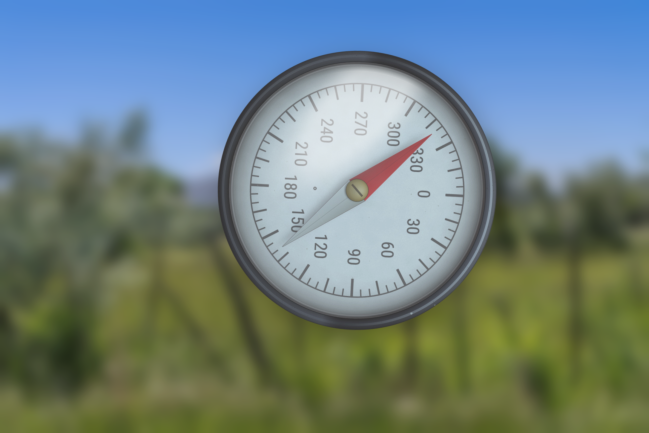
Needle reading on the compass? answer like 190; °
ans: 320; °
